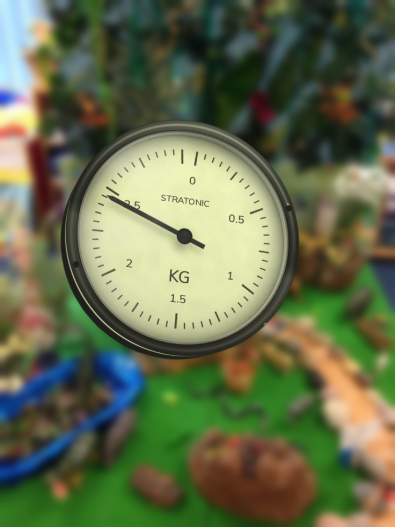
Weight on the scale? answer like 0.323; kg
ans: 2.45; kg
